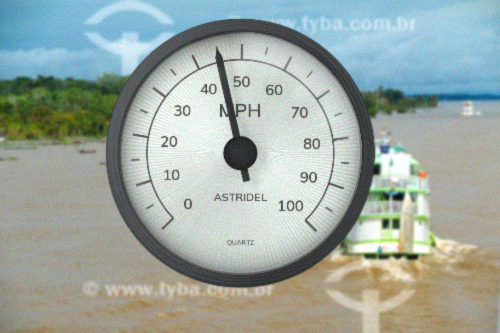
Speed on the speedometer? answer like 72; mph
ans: 45; mph
